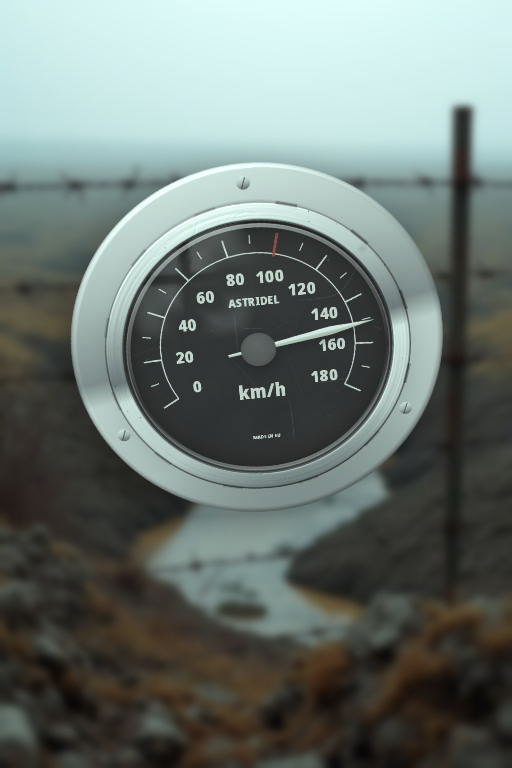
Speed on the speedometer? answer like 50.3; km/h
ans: 150; km/h
